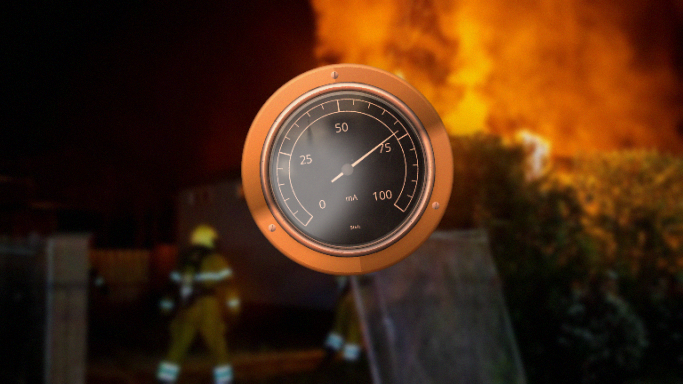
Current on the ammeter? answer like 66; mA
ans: 72.5; mA
